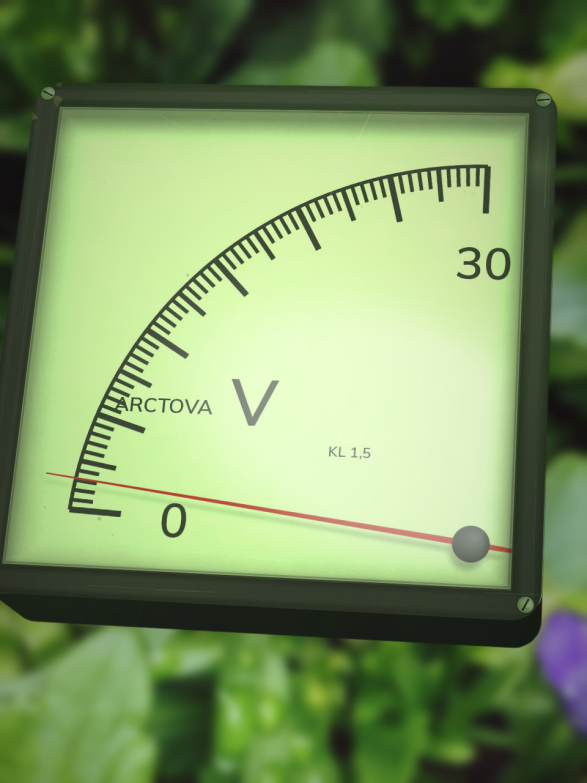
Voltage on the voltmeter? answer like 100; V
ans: 1.5; V
